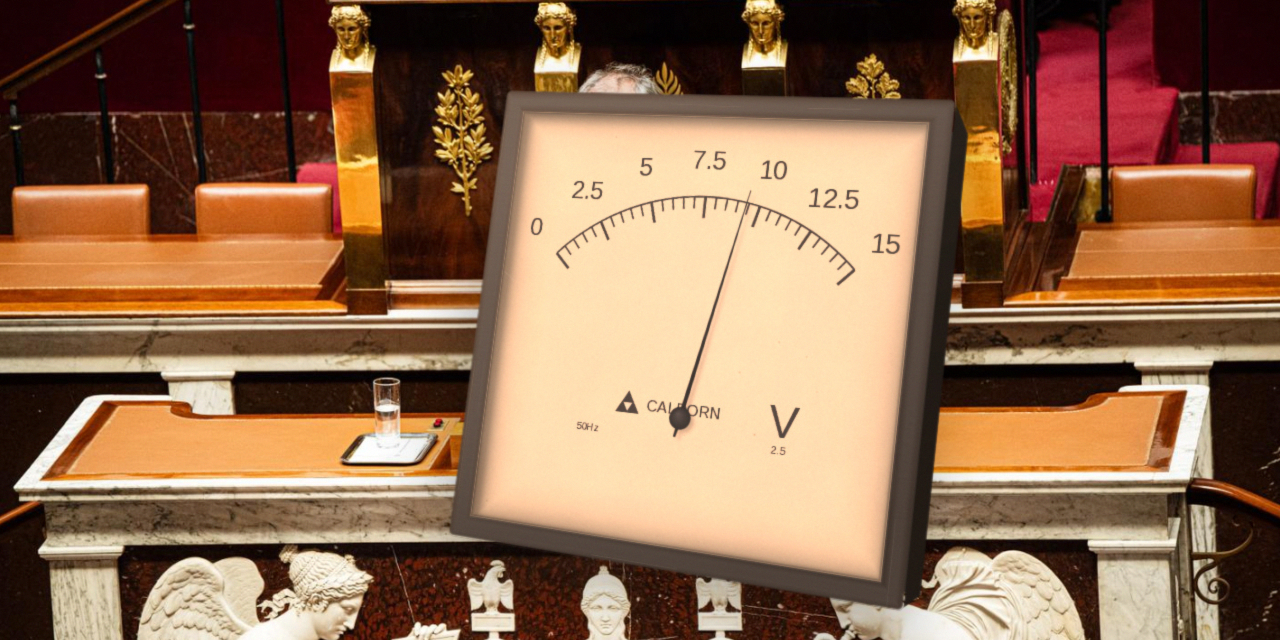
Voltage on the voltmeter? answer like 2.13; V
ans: 9.5; V
